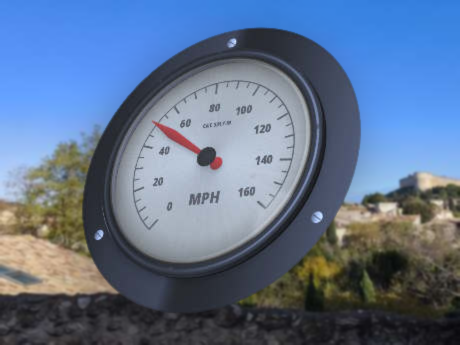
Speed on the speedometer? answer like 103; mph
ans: 50; mph
